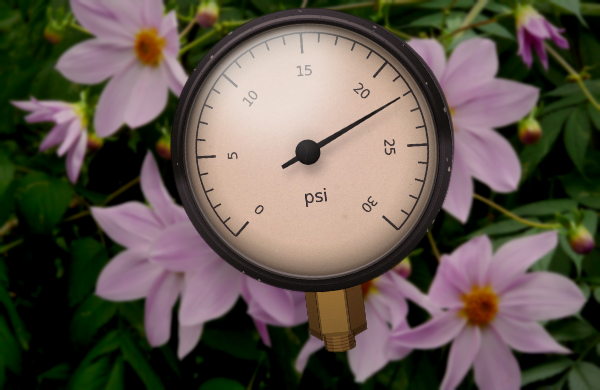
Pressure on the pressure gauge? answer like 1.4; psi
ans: 22; psi
